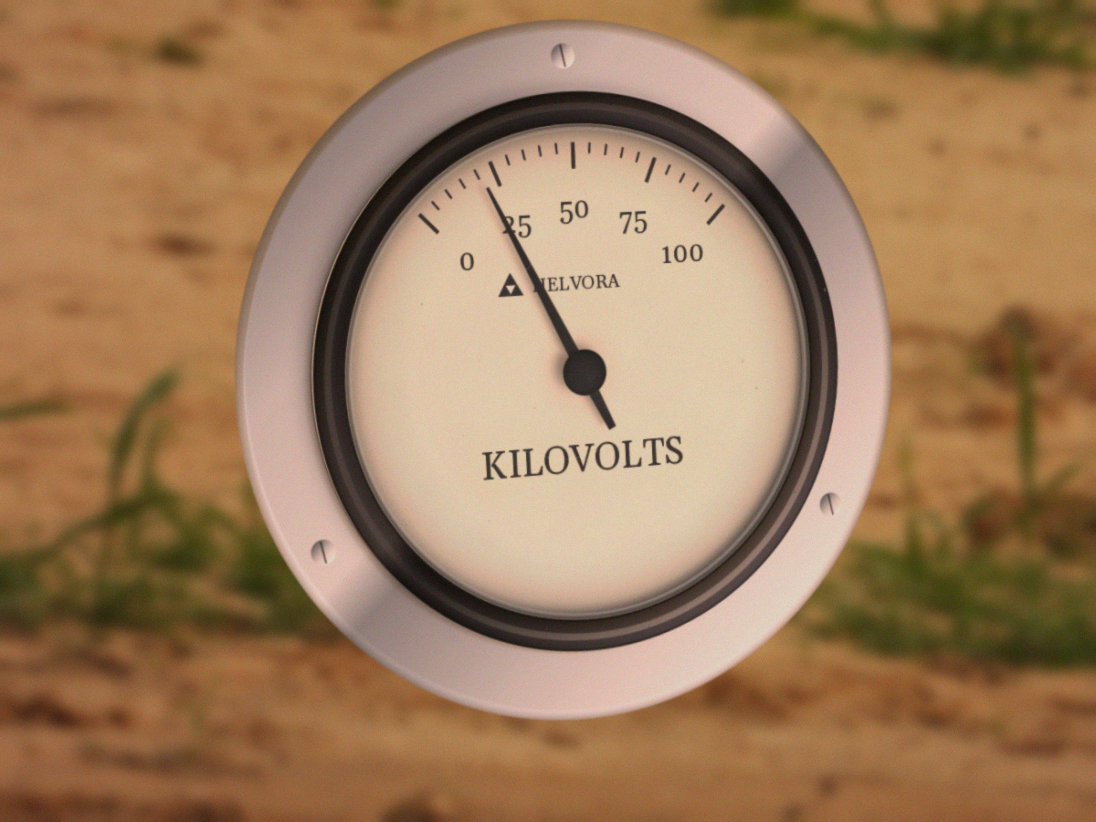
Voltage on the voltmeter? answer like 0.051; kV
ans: 20; kV
